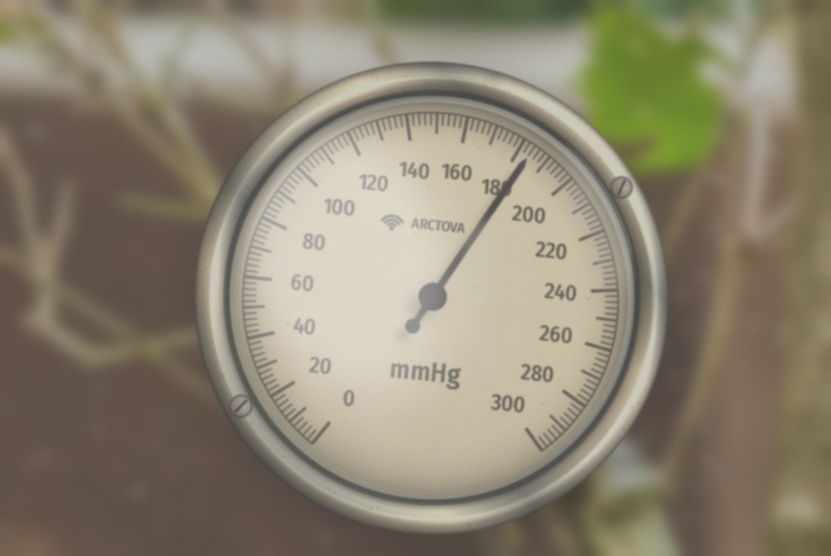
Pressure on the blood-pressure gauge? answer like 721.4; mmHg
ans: 184; mmHg
